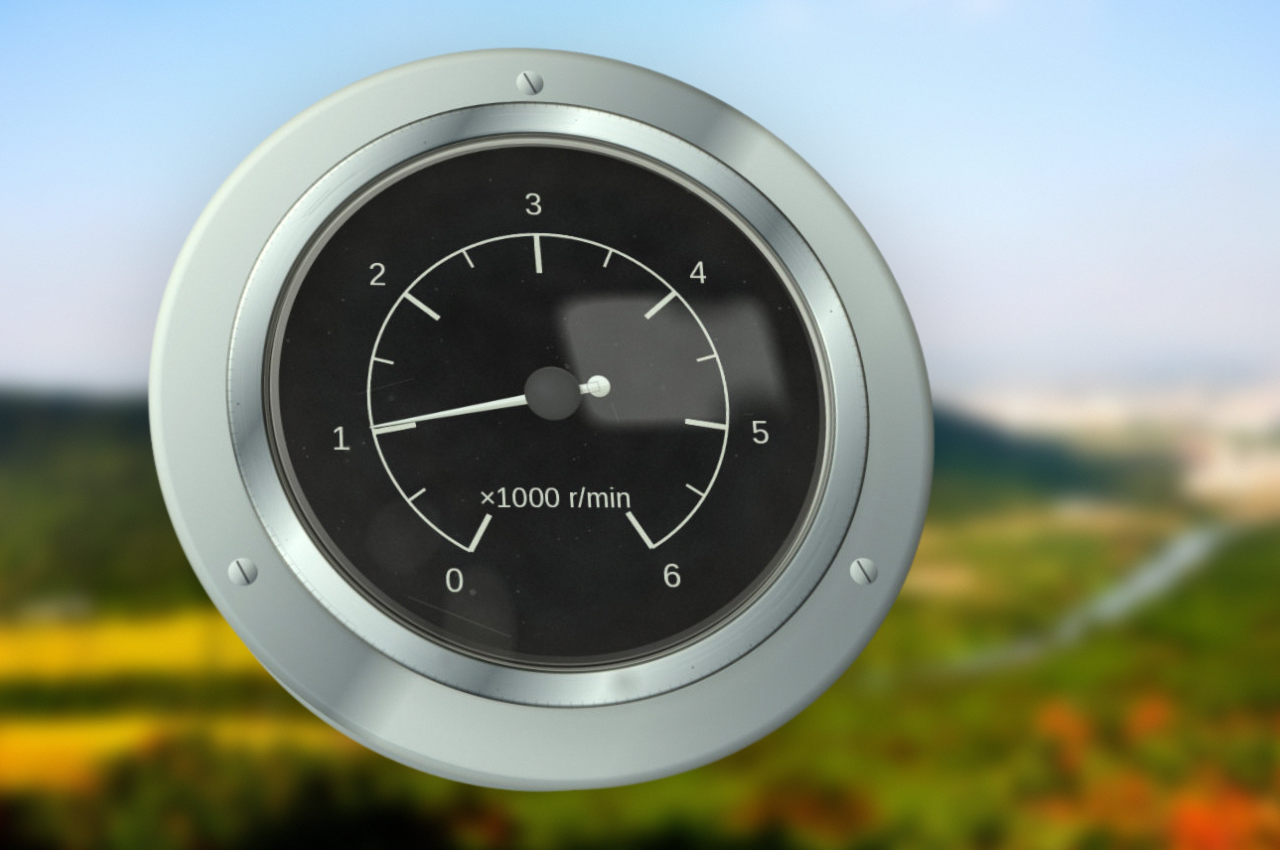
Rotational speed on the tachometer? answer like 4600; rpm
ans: 1000; rpm
